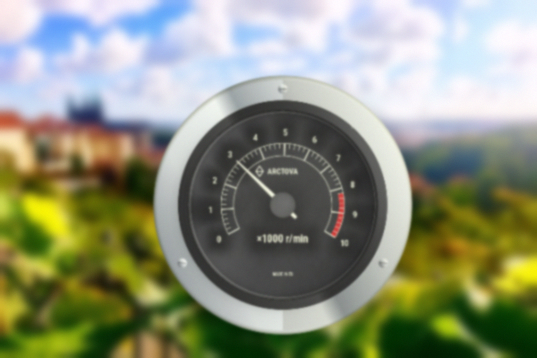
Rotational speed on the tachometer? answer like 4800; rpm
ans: 3000; rpm
